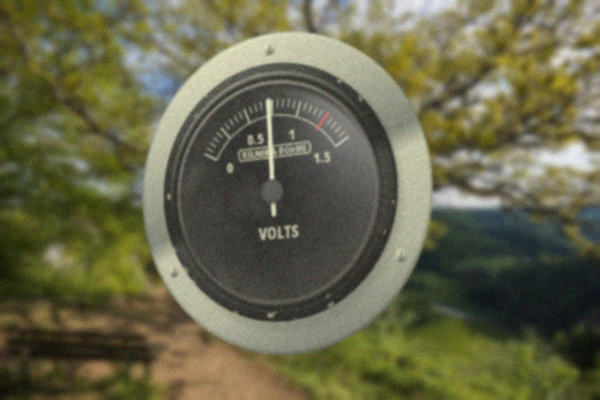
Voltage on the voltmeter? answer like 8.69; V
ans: 0.75; V
